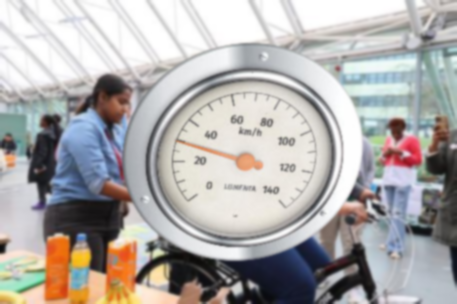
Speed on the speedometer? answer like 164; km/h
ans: 30; km/h
